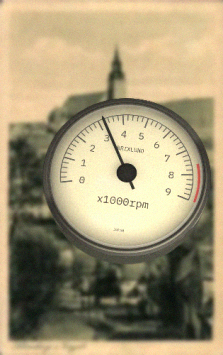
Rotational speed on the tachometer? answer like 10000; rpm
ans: 3200; rpm
